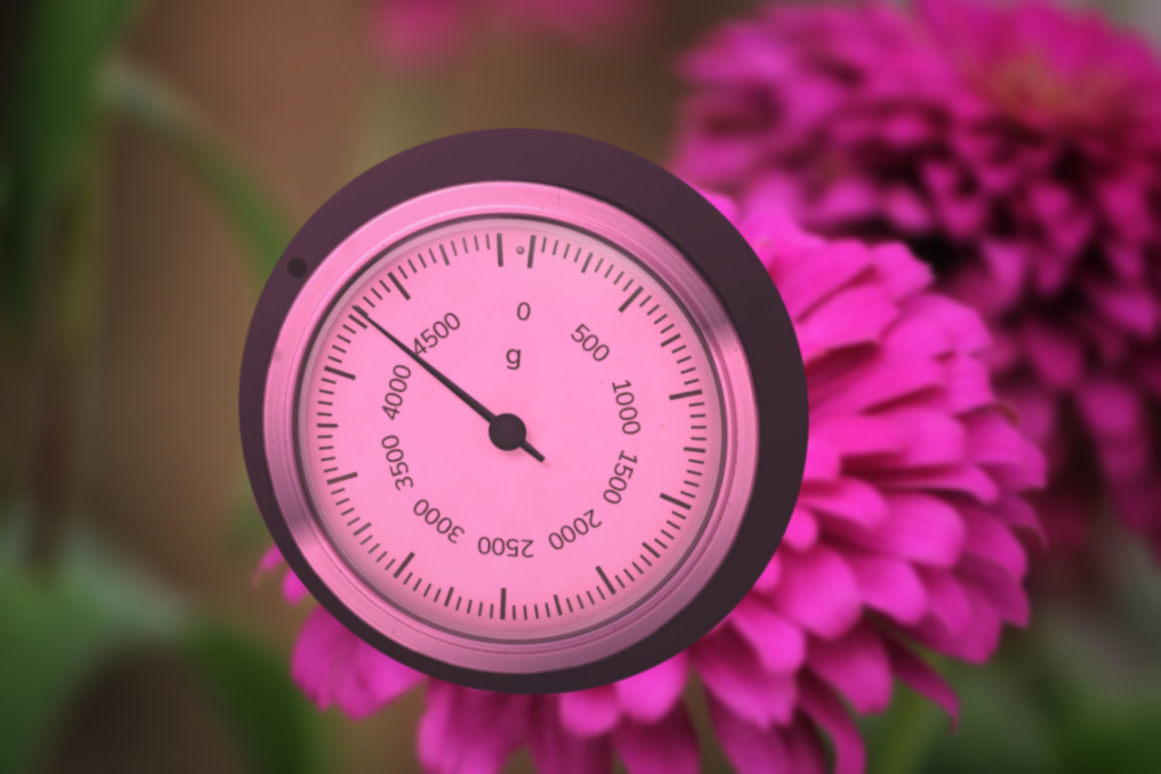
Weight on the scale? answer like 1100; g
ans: 4300; g
